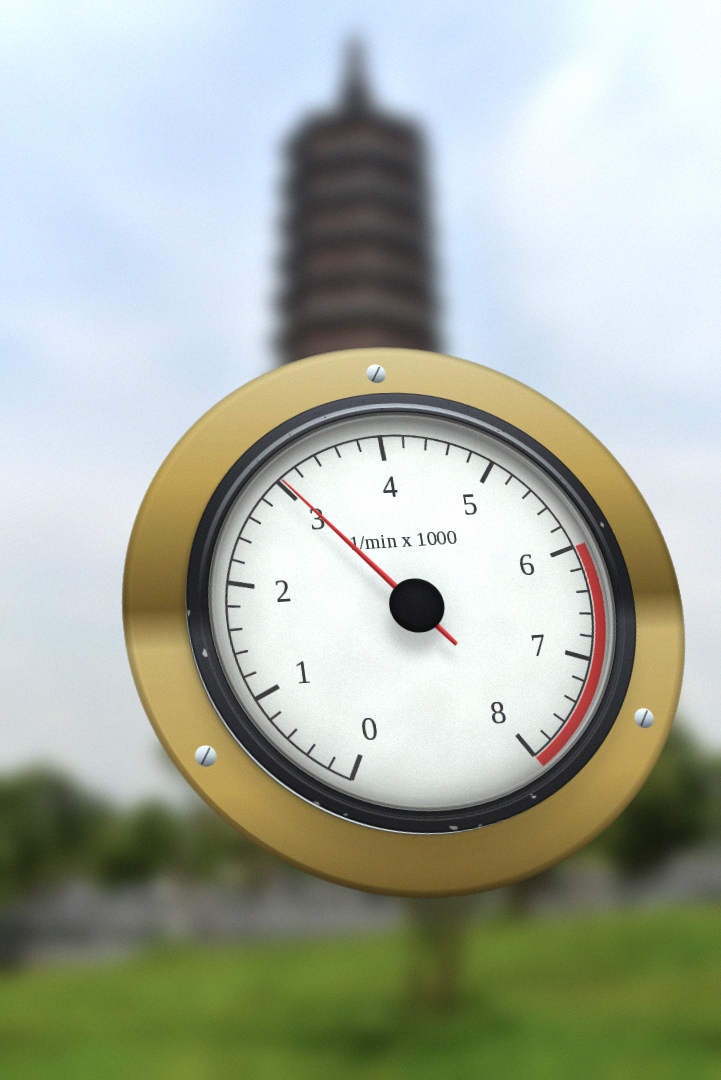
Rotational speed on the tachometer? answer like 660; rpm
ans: 3000; rpm
